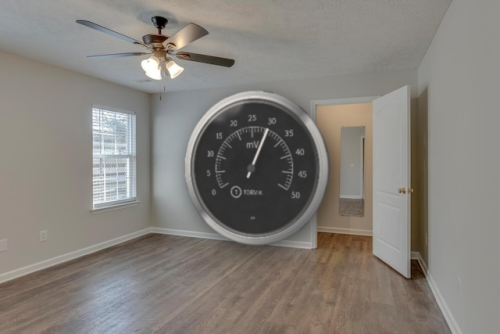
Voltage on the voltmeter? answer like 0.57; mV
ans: 30; mV
